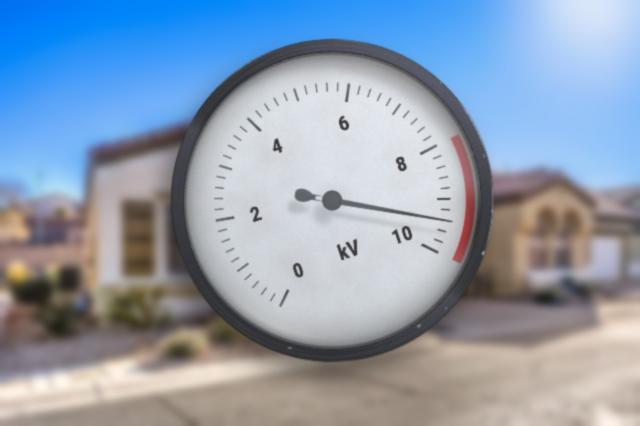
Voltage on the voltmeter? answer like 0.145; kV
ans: 9.4; kV
